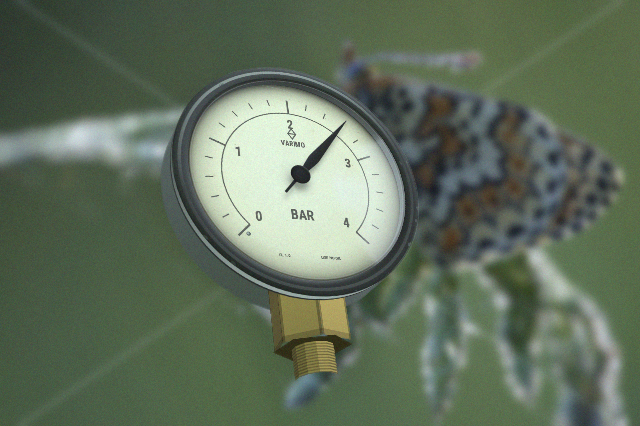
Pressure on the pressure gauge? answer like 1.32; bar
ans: 2.6; bar
